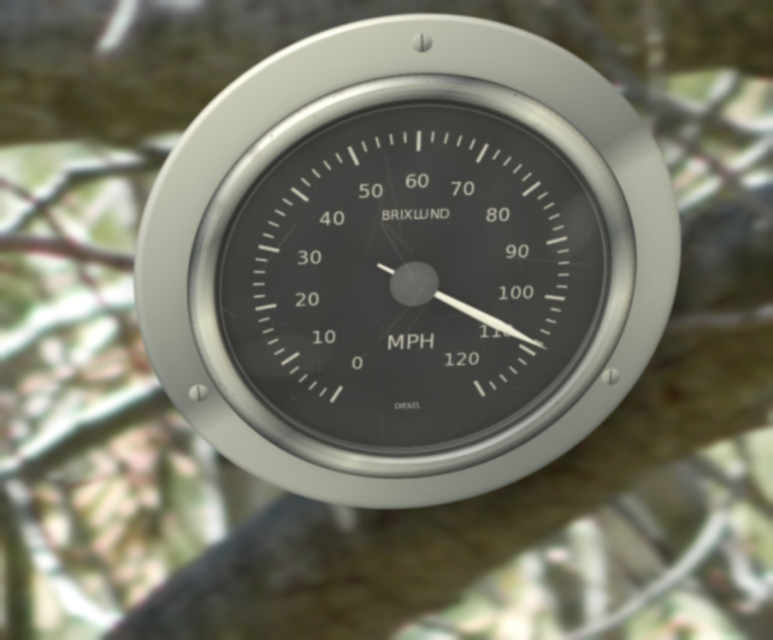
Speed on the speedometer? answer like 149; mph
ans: 108; mph
